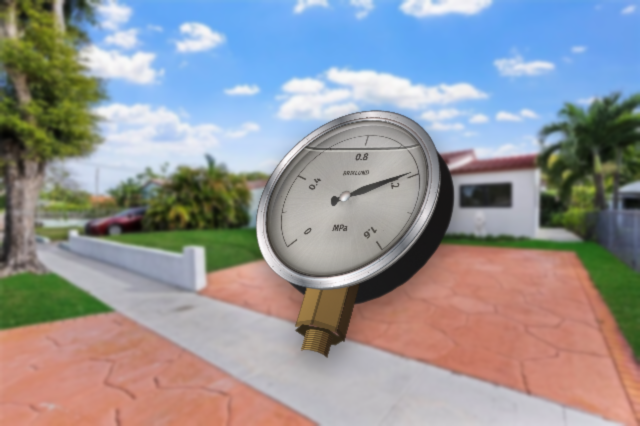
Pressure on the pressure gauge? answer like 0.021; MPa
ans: 1.2; MPa
